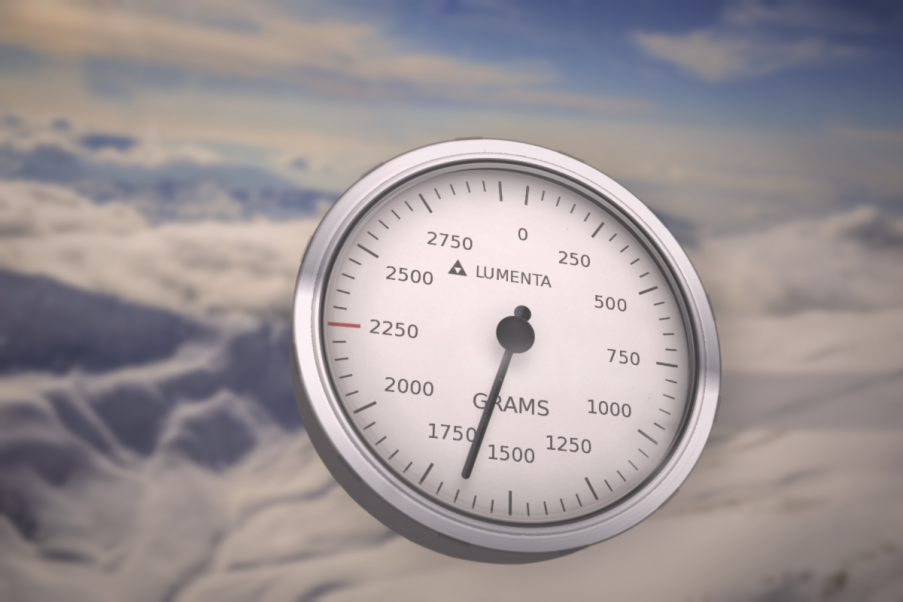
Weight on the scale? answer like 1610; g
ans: 1650; g
